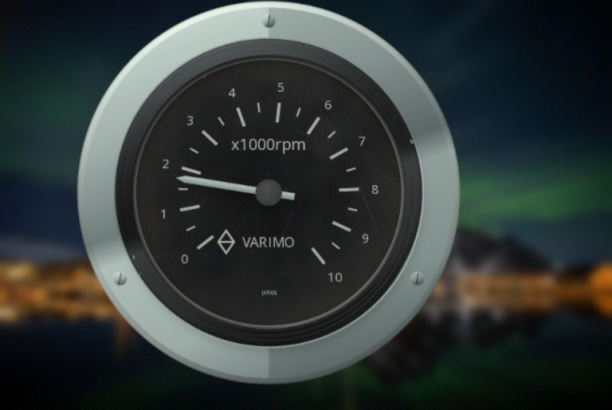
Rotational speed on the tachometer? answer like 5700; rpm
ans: 1750; rpm
